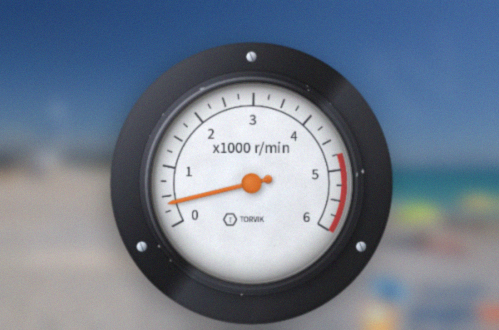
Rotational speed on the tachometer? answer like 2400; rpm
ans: 375; rpm
